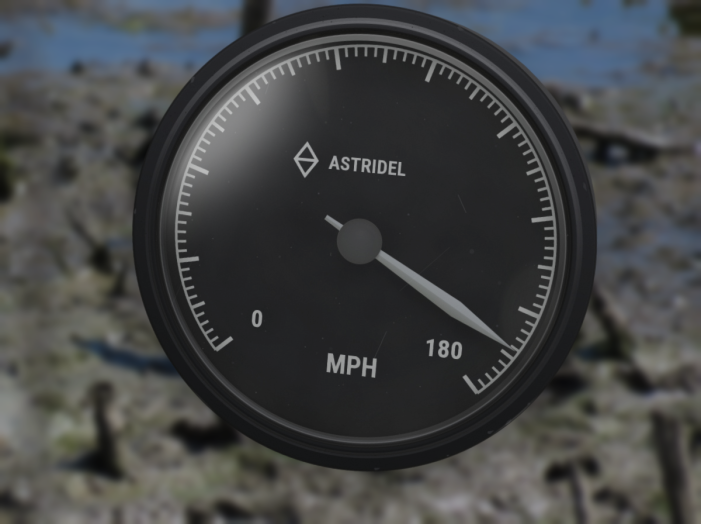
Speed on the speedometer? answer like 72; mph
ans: 168; mph
